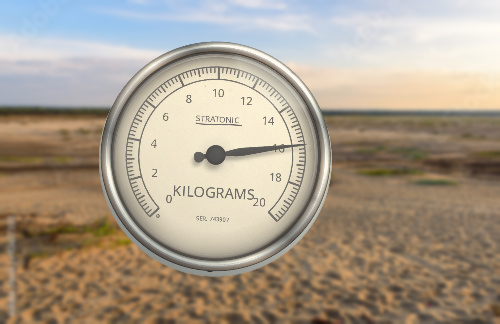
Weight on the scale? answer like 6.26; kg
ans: 16; kg
